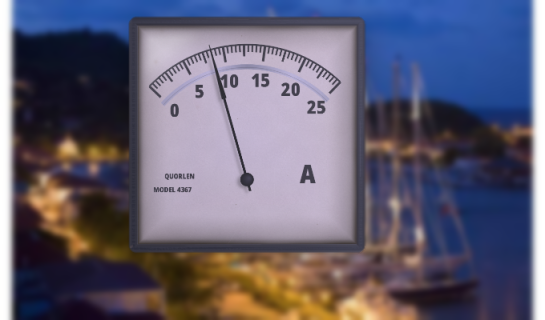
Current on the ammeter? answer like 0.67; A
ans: 8.5; A
